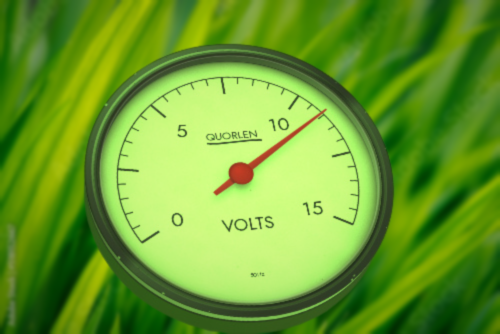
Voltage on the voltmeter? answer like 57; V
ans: 11; V
